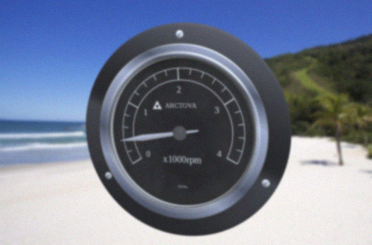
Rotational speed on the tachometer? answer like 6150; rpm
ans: 400; rpm
